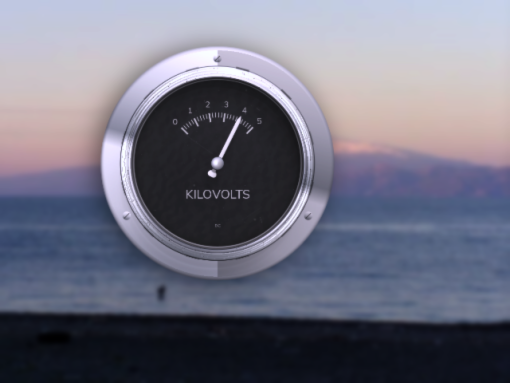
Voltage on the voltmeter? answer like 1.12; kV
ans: 4; kV
